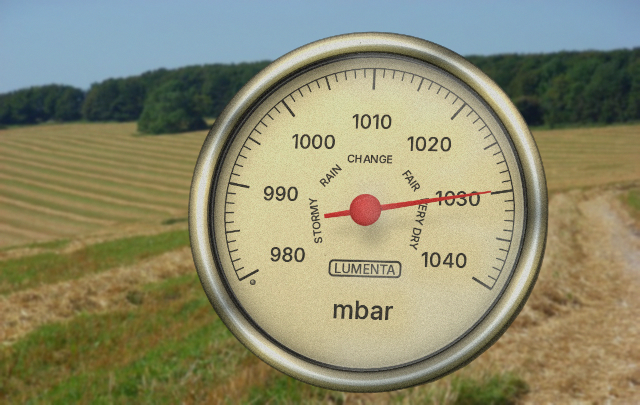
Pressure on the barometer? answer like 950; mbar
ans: 1030; mbar
